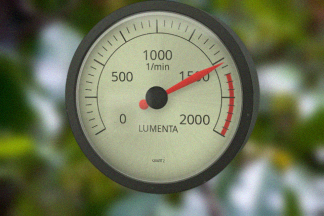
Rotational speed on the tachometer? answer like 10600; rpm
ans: 1525; rpm
